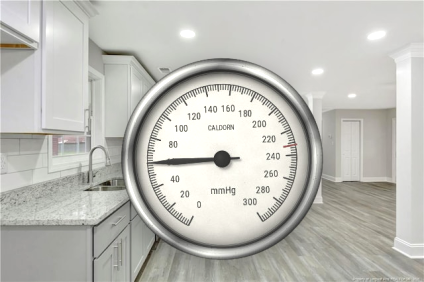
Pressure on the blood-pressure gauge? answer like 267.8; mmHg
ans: 60; mmHg
